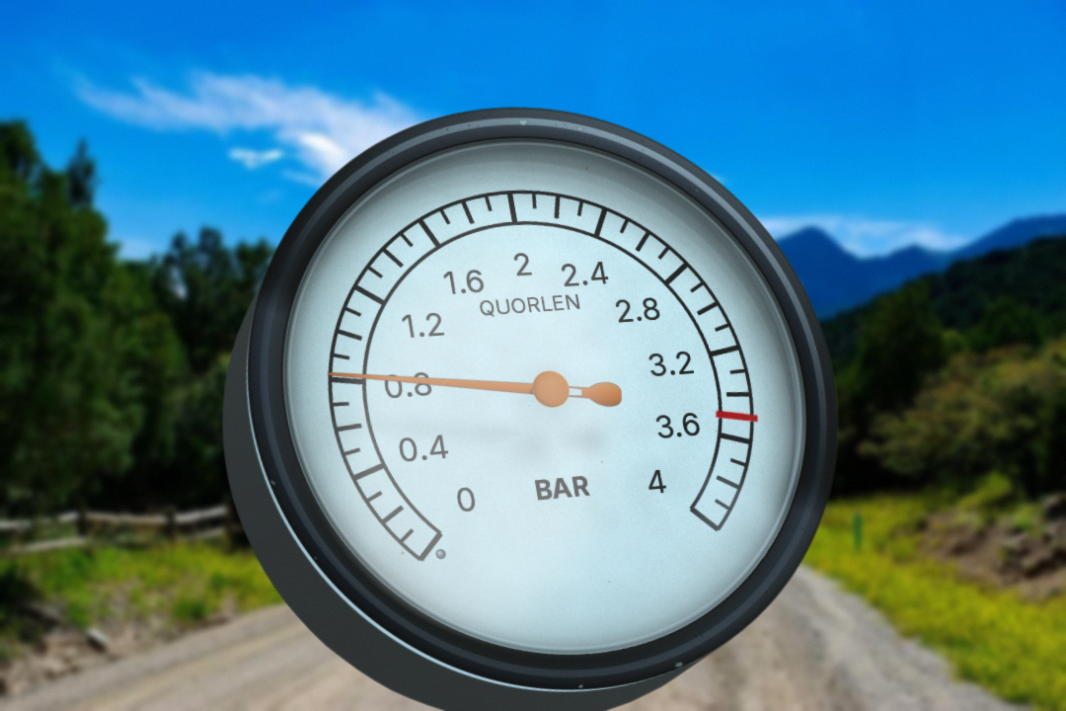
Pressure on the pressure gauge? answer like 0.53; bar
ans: 0.8; bar
